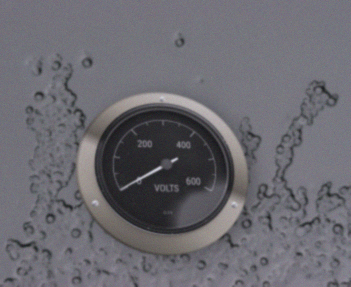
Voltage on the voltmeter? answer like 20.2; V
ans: 0; V
